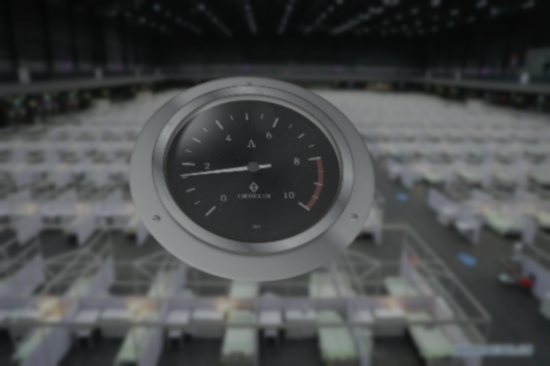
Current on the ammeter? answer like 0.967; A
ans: 1.5; A
